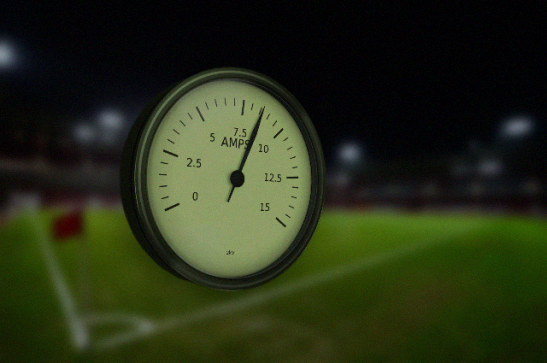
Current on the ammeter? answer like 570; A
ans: 8.5; A
